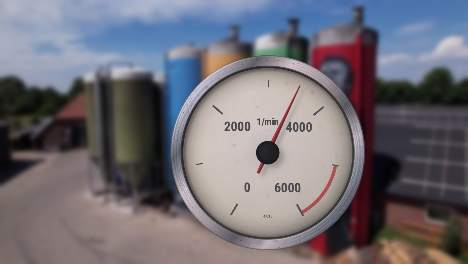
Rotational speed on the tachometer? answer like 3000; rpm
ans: 3500; rpm
